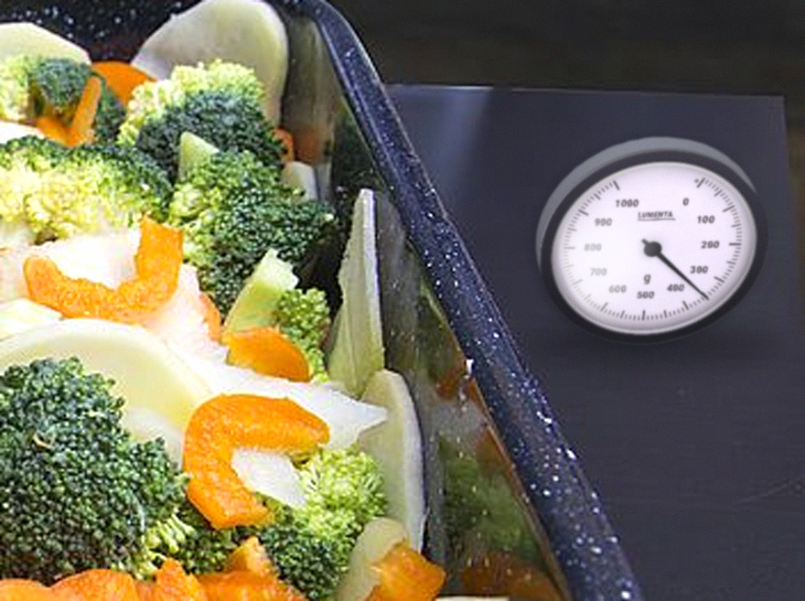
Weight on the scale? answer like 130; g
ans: 350; g
